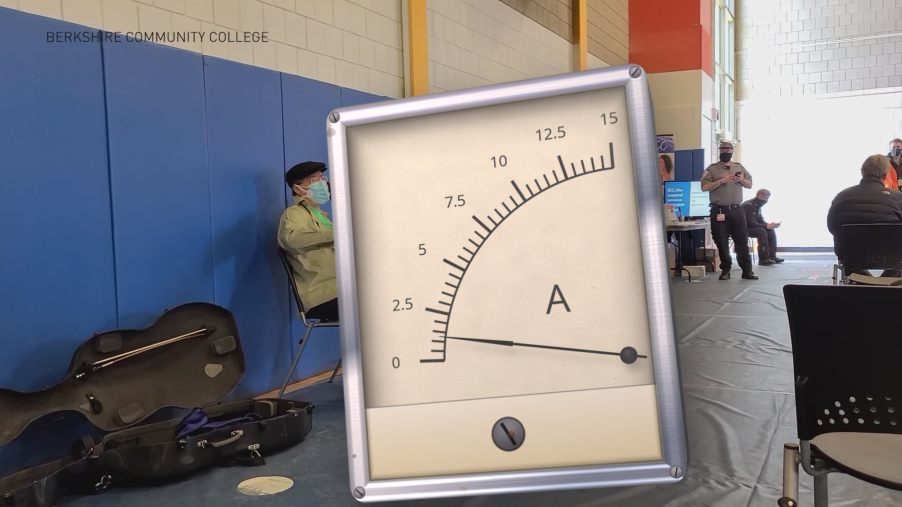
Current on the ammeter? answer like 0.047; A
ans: 1.25; A
